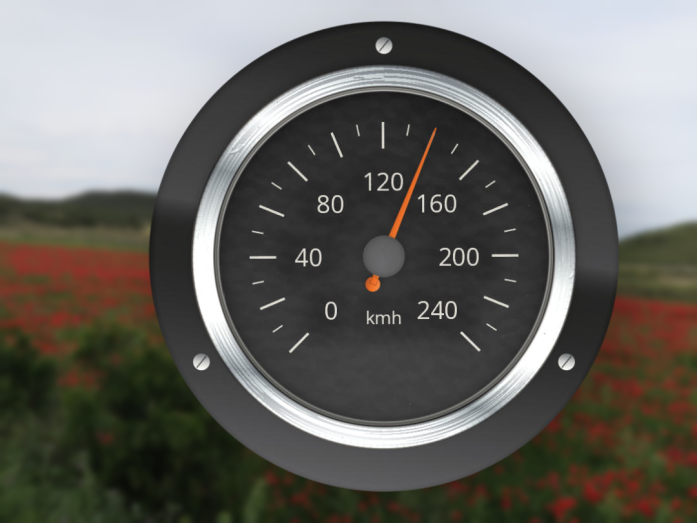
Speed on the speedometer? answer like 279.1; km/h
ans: 140; km/h
